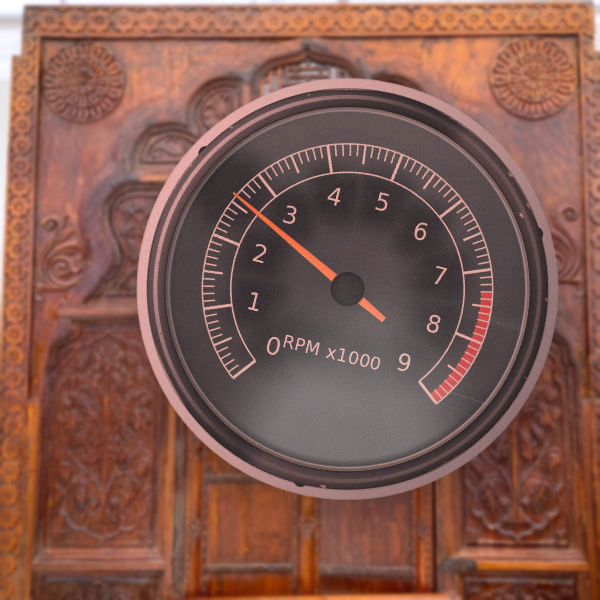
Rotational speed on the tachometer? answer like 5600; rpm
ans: 2600; rpm
